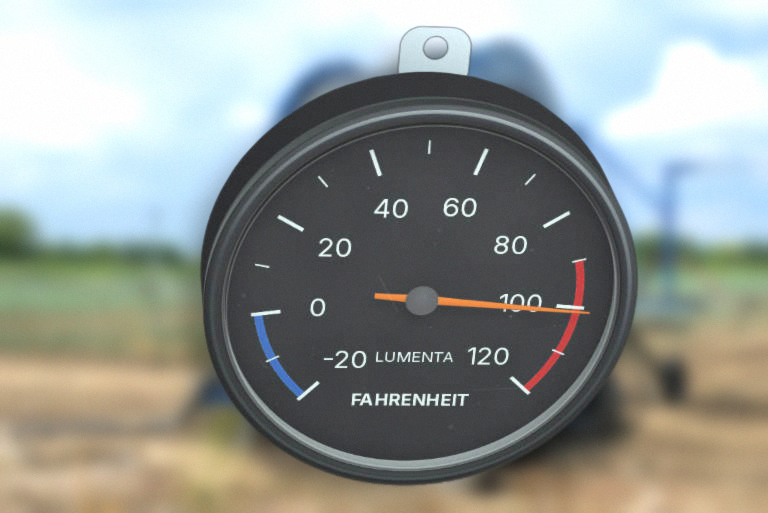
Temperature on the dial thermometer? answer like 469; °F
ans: 100; °F
